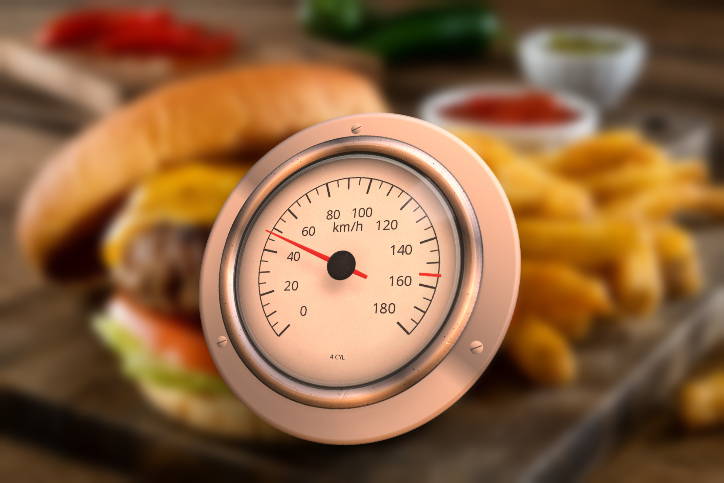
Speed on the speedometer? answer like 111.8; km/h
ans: 47.5; km/h
